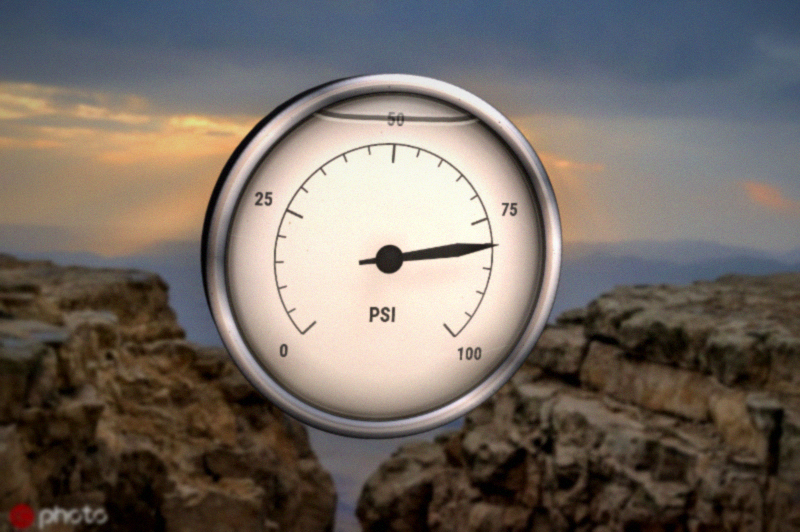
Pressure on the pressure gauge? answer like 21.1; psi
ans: 80; psi
